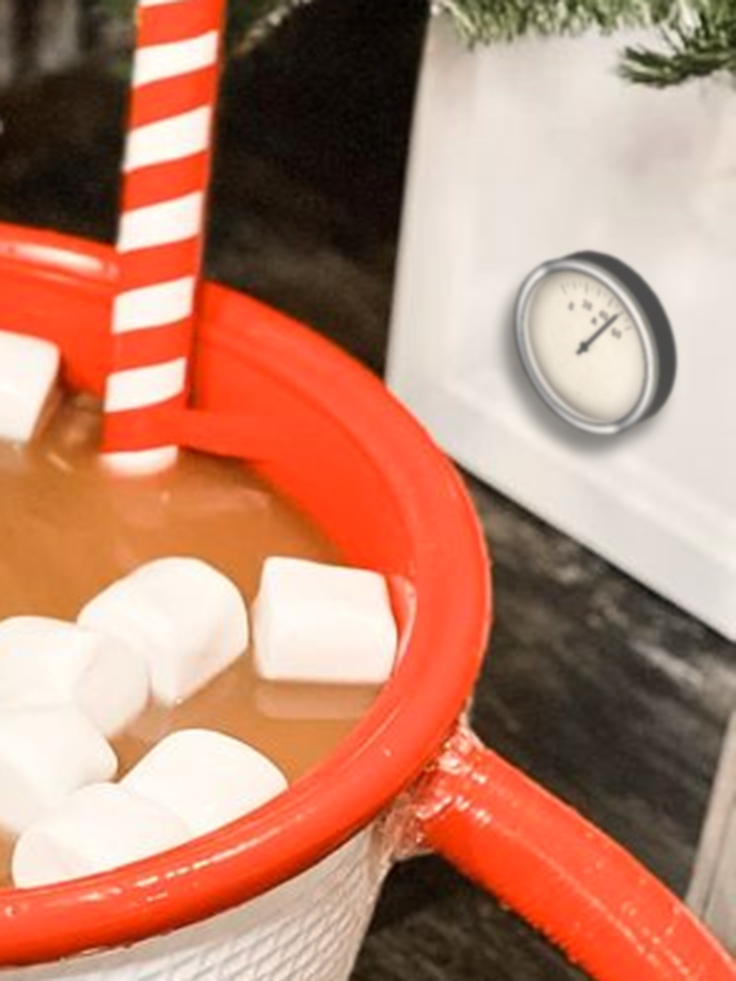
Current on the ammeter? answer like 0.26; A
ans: 50; A
